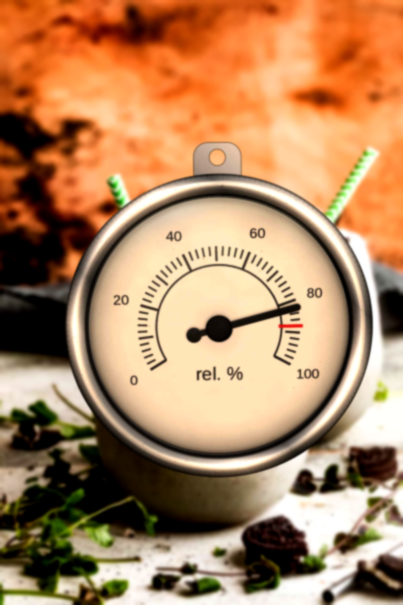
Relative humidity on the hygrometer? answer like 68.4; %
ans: 82; %
